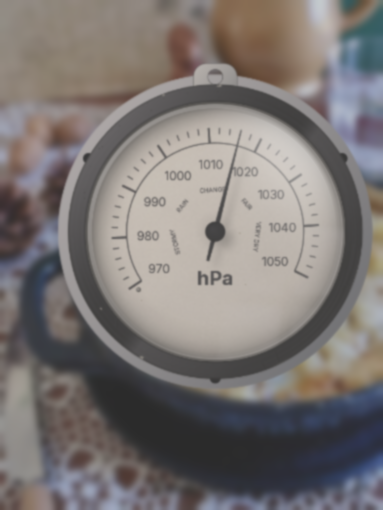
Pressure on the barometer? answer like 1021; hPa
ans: 1016; hPa
